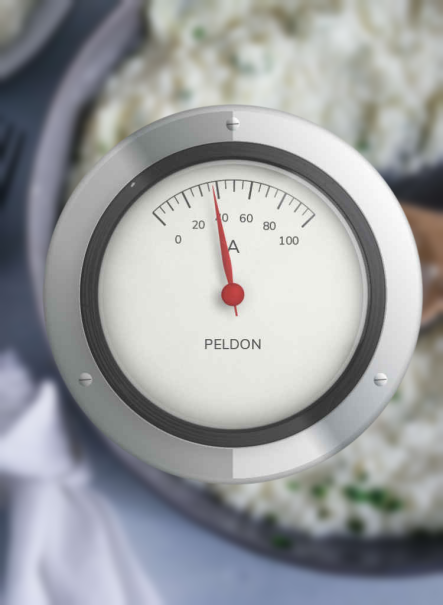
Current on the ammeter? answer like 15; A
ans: 37.5; A
